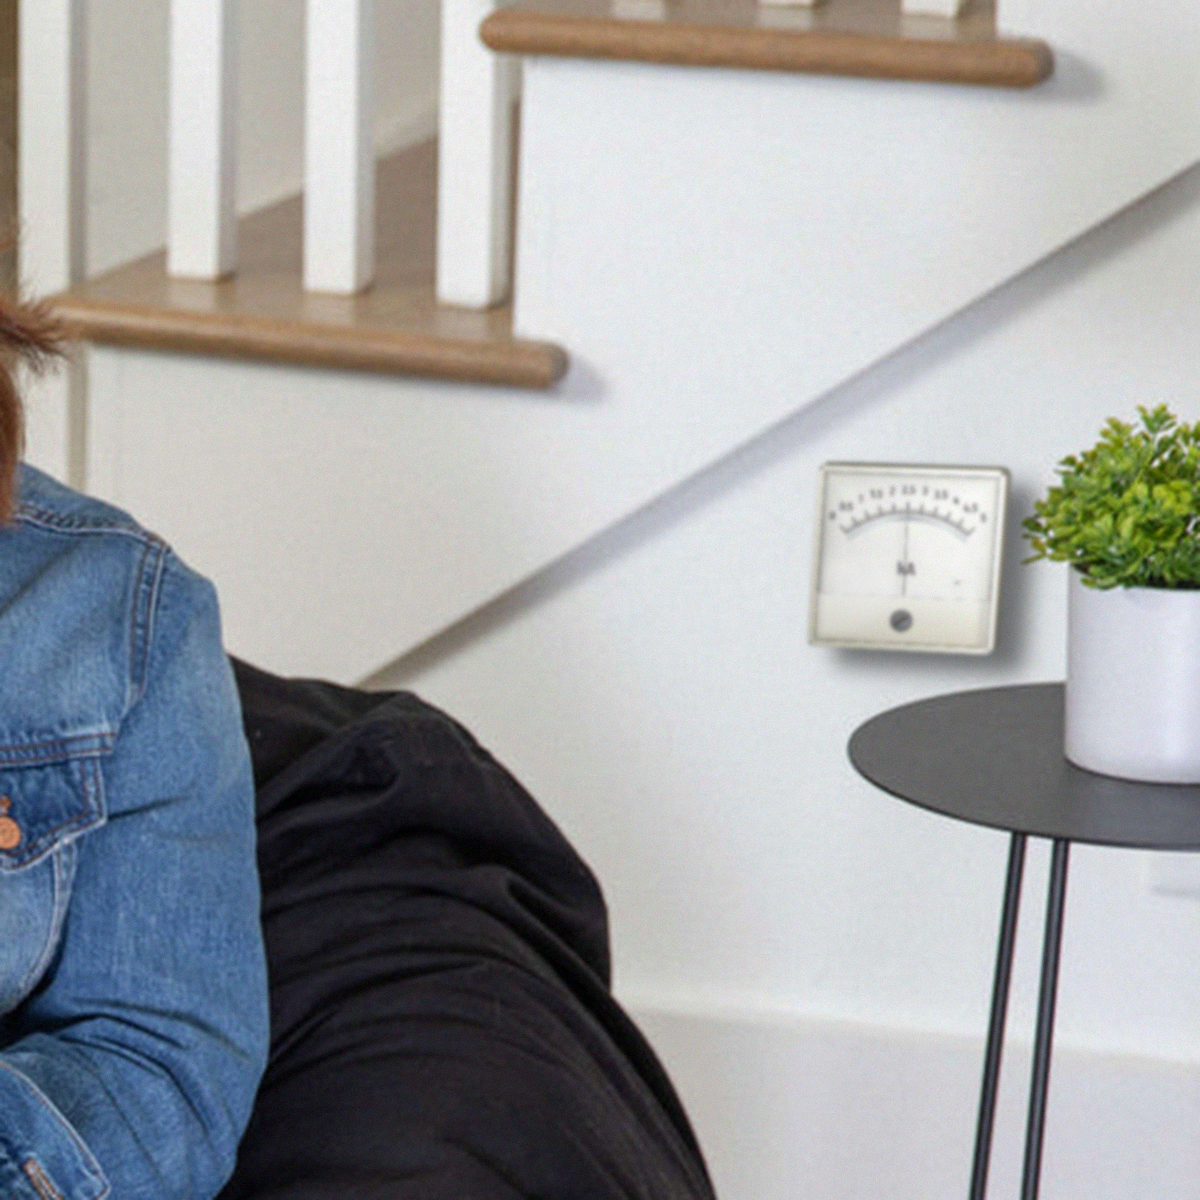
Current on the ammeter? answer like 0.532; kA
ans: 2.5; kA
